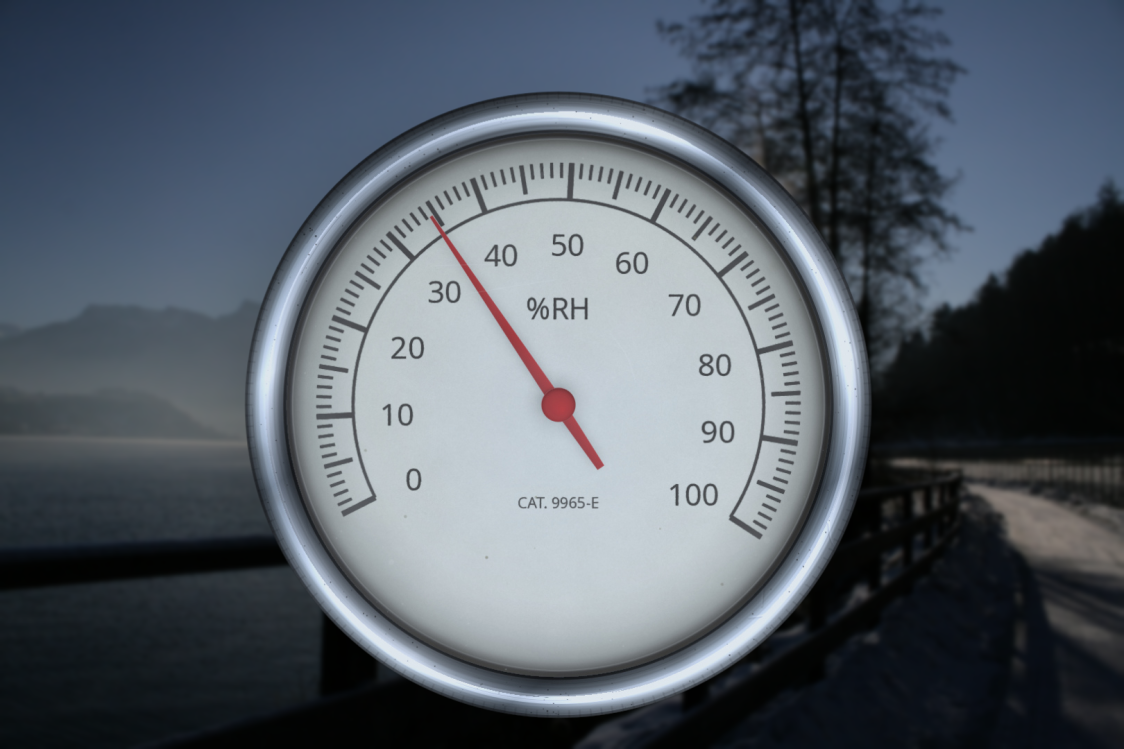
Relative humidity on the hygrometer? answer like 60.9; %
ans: 34.5; %
